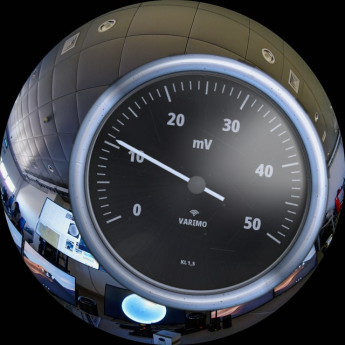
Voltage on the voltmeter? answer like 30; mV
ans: 11; mV
